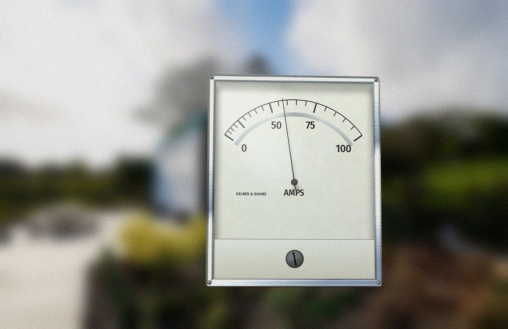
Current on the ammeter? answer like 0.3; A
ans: 57.5; A
